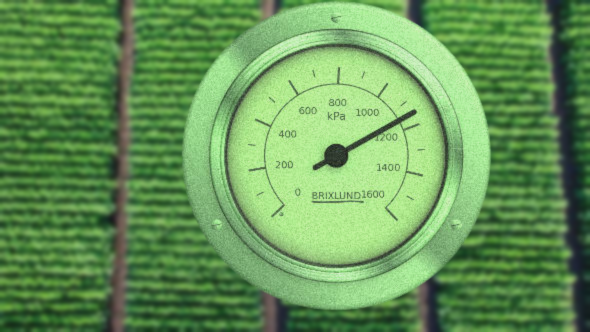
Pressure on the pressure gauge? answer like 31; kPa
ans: 1150; kPa
